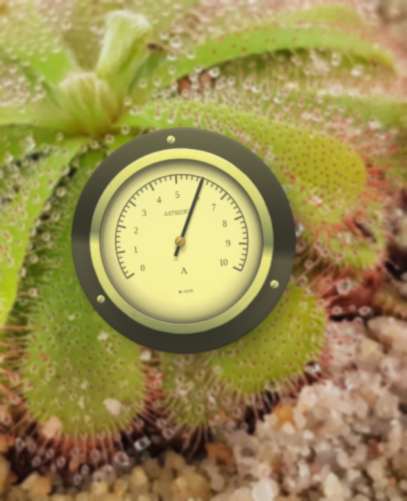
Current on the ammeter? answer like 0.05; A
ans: 6; A
